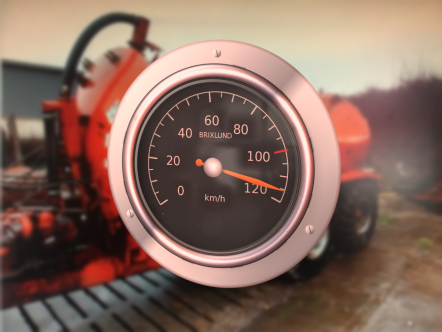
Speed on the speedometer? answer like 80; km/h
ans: 115; km/h
